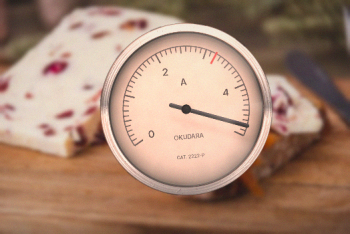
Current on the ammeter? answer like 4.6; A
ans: 4.8; A
